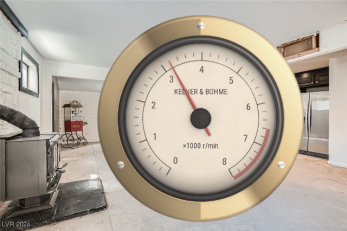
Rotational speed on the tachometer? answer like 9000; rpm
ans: 3200; rpm
